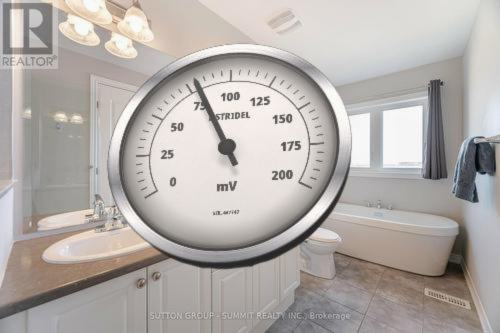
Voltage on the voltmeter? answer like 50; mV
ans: 80; mV
